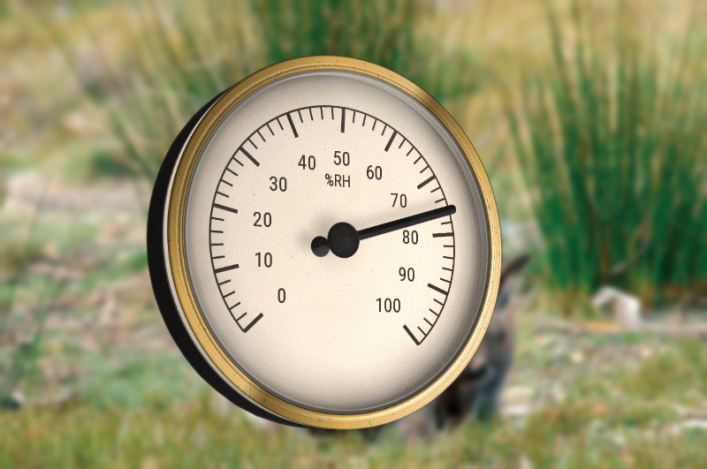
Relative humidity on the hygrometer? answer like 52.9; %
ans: 76; %
